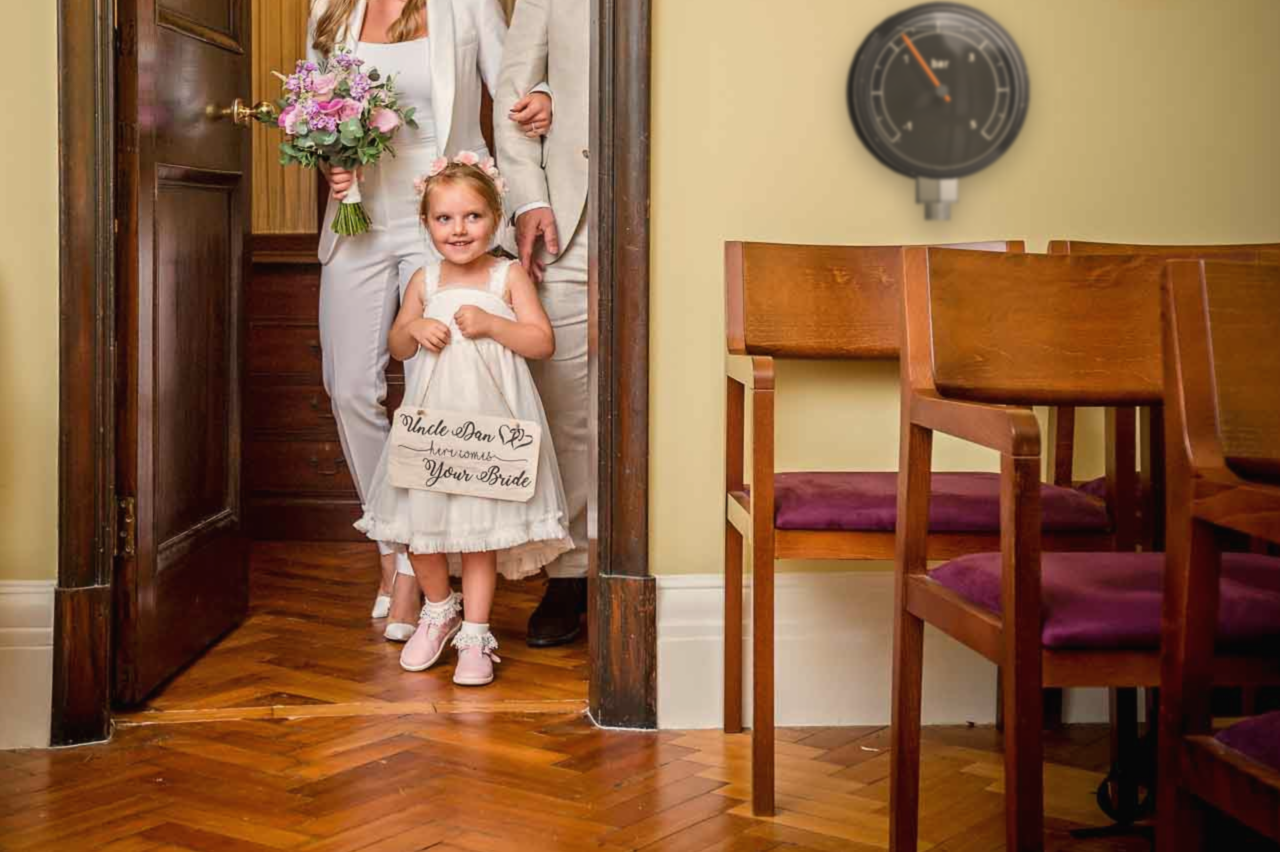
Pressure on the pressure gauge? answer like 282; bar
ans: 1.25; bar
